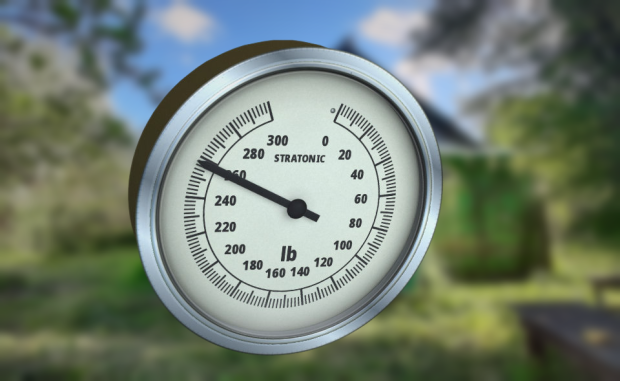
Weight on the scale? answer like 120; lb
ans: 258; lb
